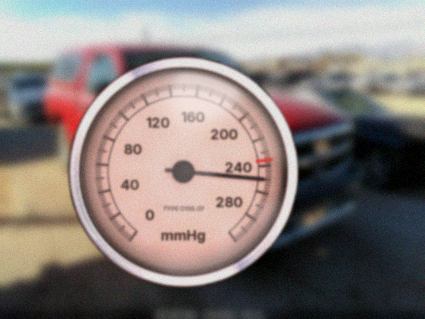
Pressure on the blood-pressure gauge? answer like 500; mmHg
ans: 250; mmHg
